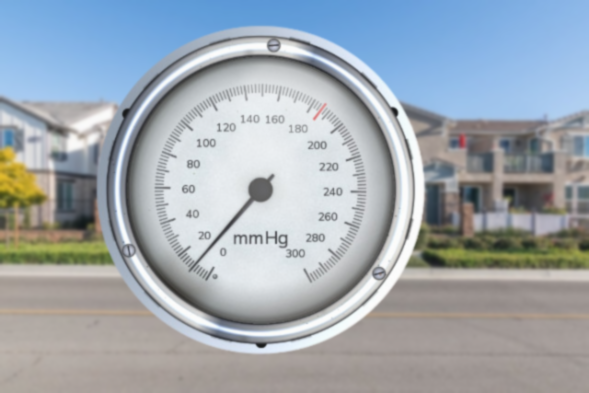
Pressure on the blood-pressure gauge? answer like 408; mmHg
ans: 10; mmHg
